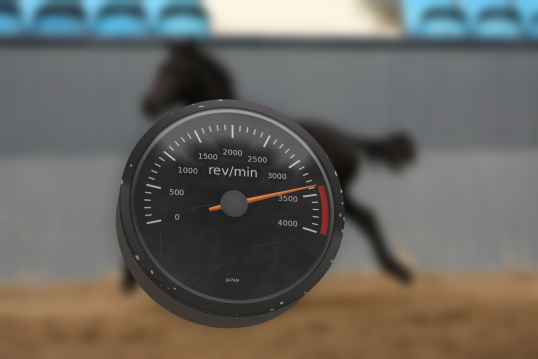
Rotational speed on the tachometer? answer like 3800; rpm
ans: 3400; rpm
